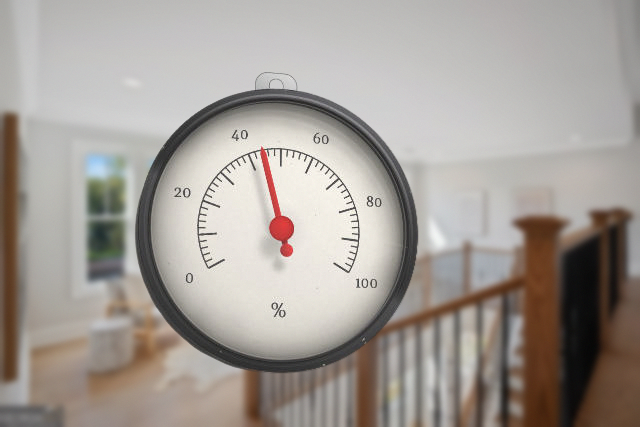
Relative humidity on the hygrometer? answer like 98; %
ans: 44; %
